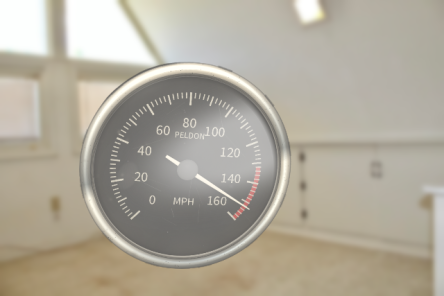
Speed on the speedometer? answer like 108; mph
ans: 152; mph
